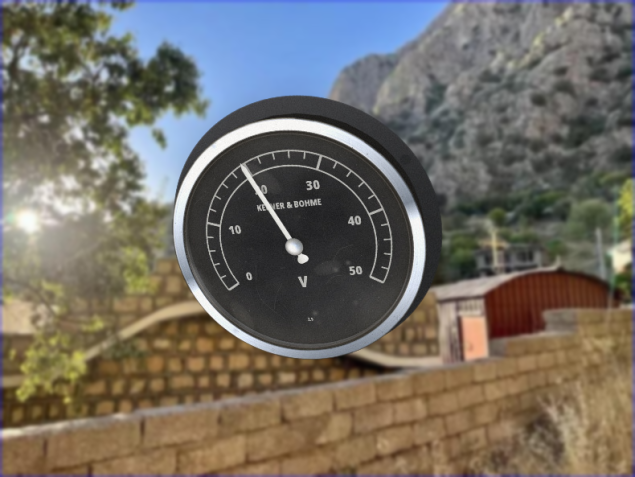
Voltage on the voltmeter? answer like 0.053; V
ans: 20; V
